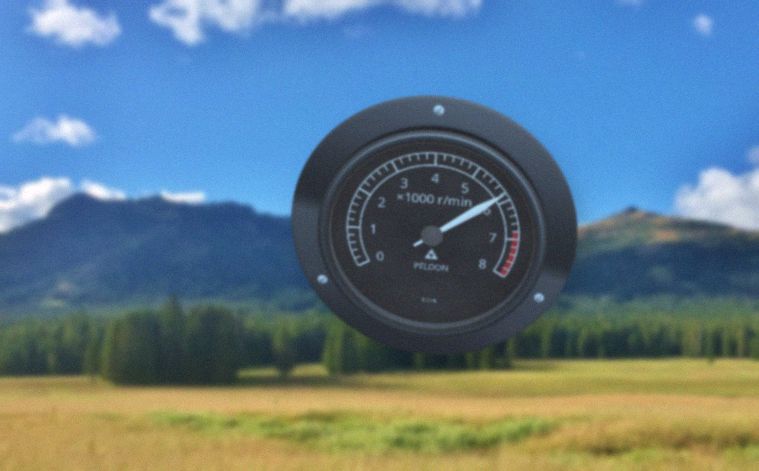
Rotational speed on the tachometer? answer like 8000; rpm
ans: 5800; rpm
